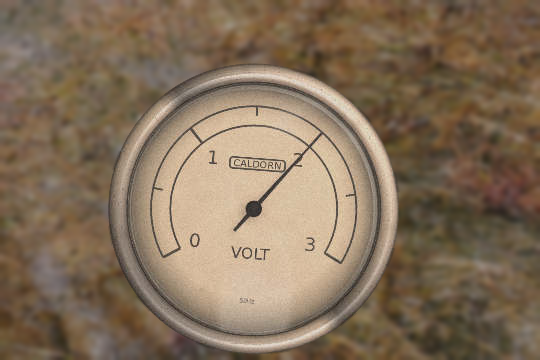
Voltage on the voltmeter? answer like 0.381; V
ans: 2; V
